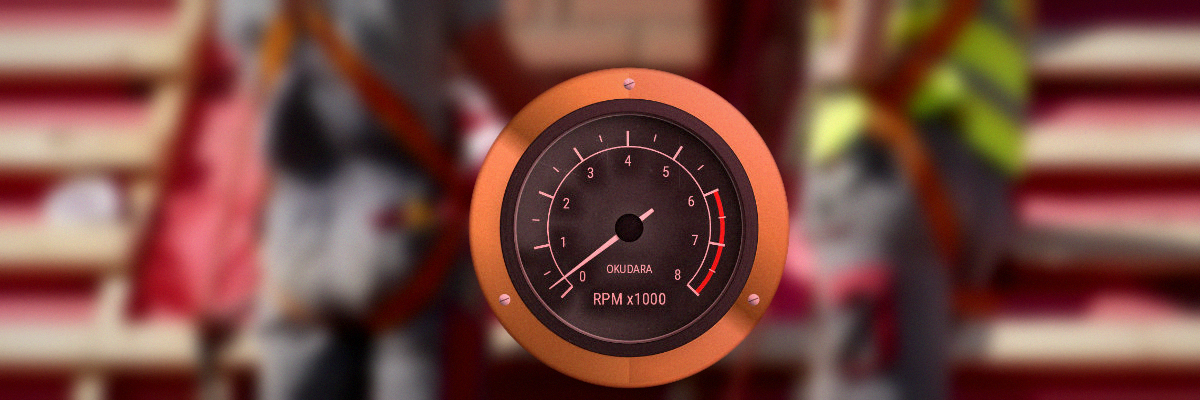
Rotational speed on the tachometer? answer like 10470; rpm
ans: 250; rpm
